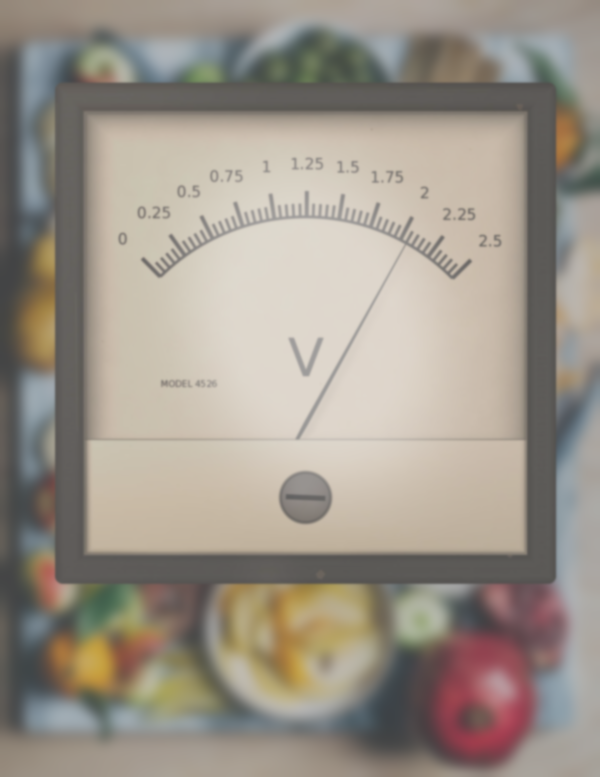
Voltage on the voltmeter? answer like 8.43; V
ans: 2.05; V
